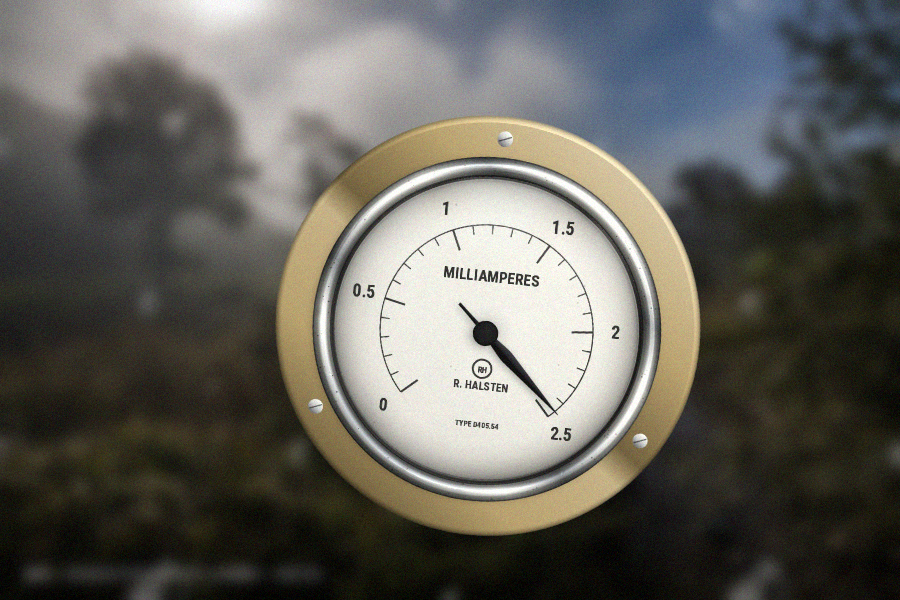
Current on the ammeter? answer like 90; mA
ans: 2.45; mA
